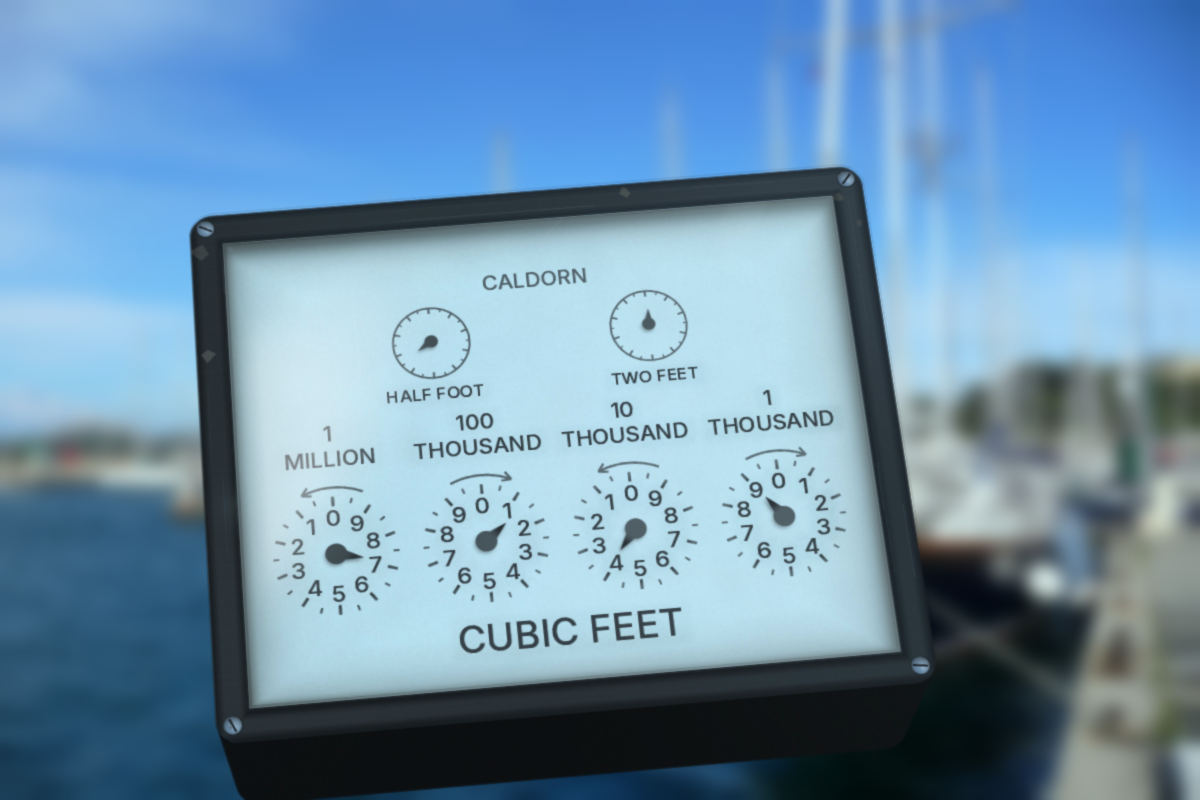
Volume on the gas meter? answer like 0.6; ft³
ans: 713900; ft³
